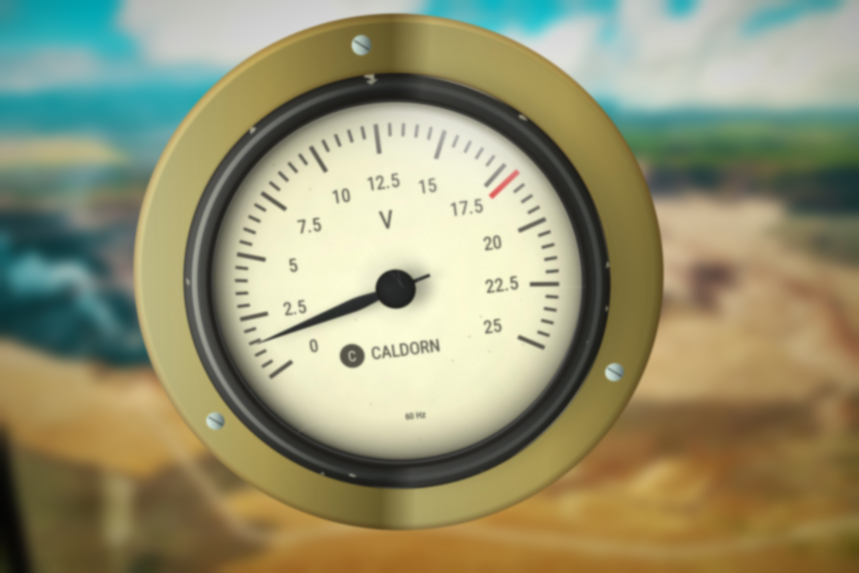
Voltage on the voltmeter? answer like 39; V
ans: 1.5; V
